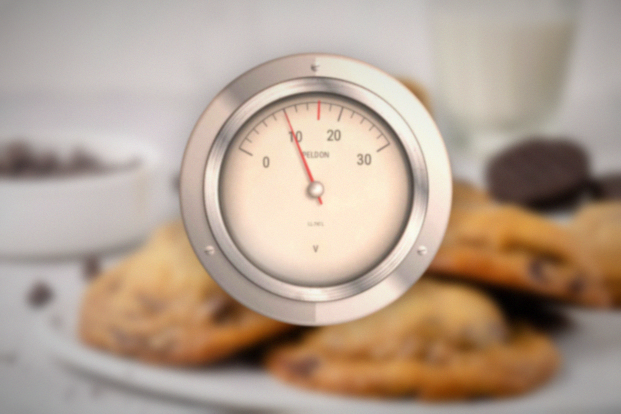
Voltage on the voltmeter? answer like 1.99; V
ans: 10; V
